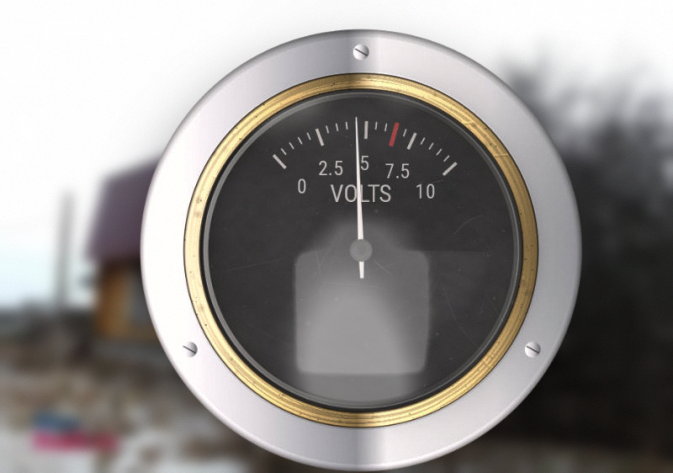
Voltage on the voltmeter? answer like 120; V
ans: 4.5; V
